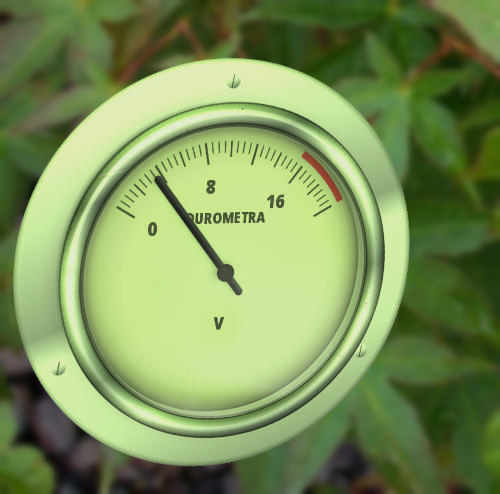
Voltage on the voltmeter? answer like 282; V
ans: 3.5; V
